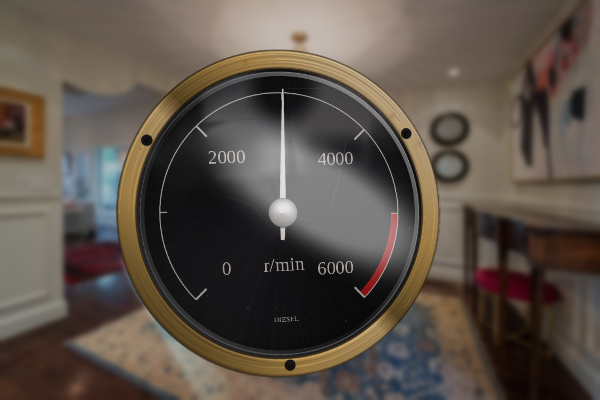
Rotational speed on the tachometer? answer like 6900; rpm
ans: 3000; rpm
